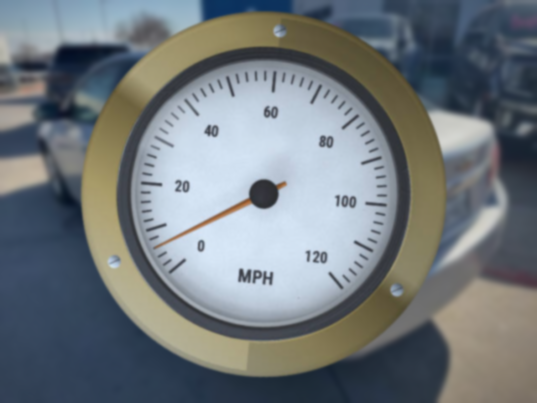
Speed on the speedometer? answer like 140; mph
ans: 6; mph
